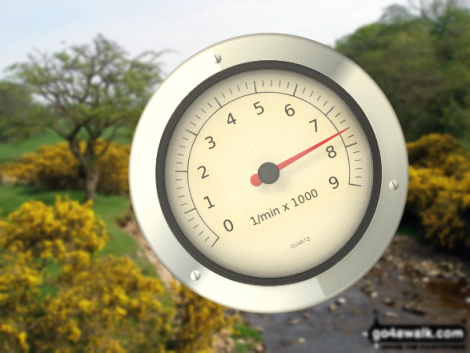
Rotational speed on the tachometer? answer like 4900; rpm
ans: 7600; rpm
